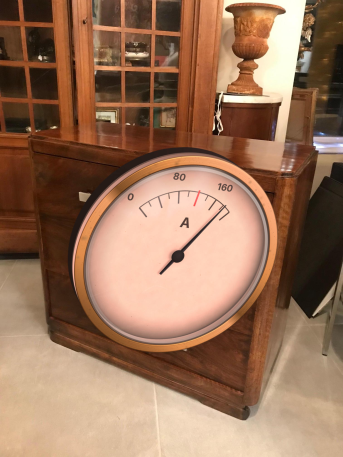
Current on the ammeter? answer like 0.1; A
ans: 180; A
